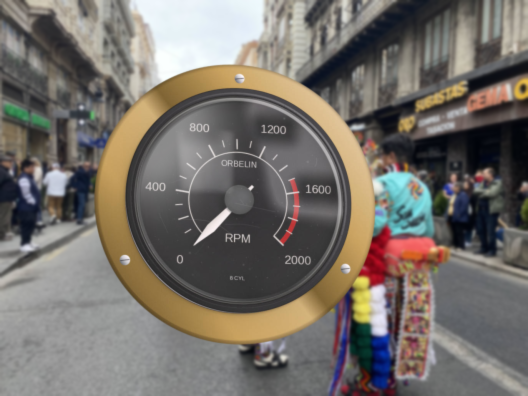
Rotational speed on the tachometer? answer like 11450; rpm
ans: 0; rpm
